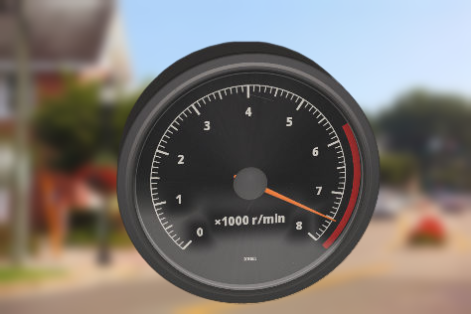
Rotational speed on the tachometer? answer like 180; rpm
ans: 7500; rpm
